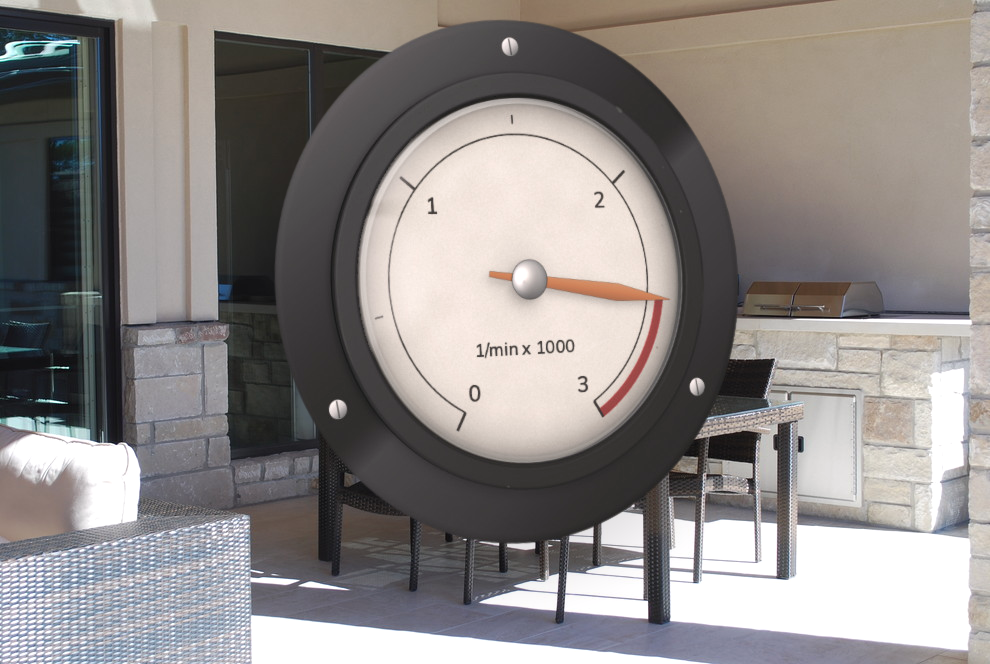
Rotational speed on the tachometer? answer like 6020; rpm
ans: 2500; rpm
